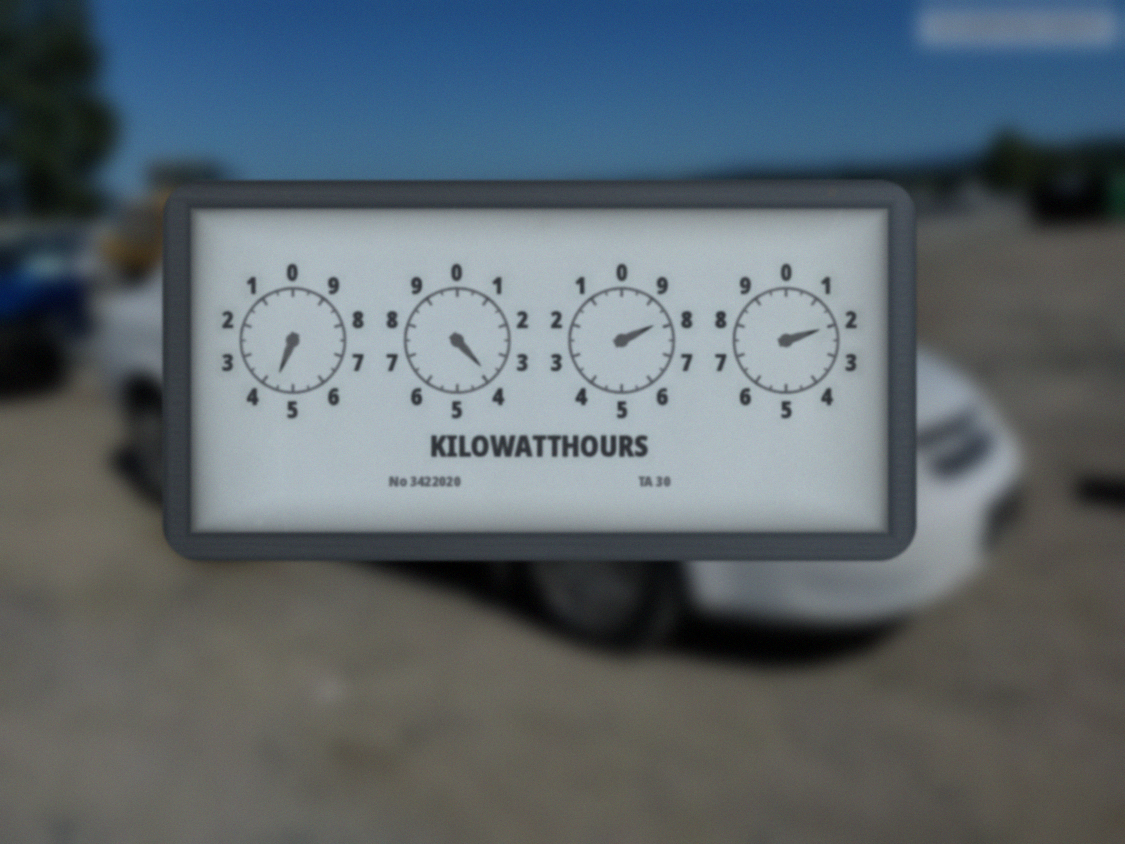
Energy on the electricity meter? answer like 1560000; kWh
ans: 4382; kWh
